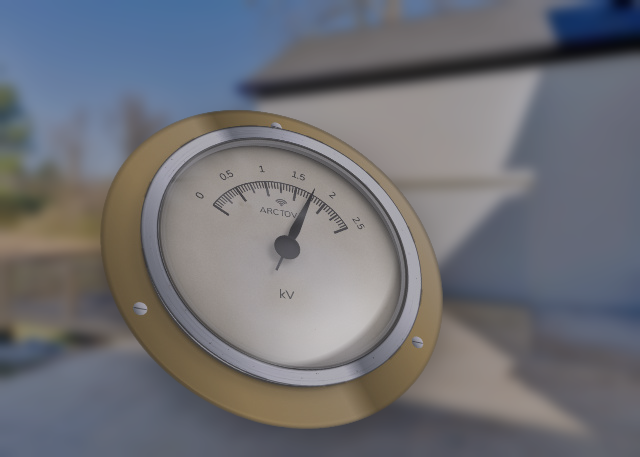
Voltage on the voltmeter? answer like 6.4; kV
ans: 1.75; kV
